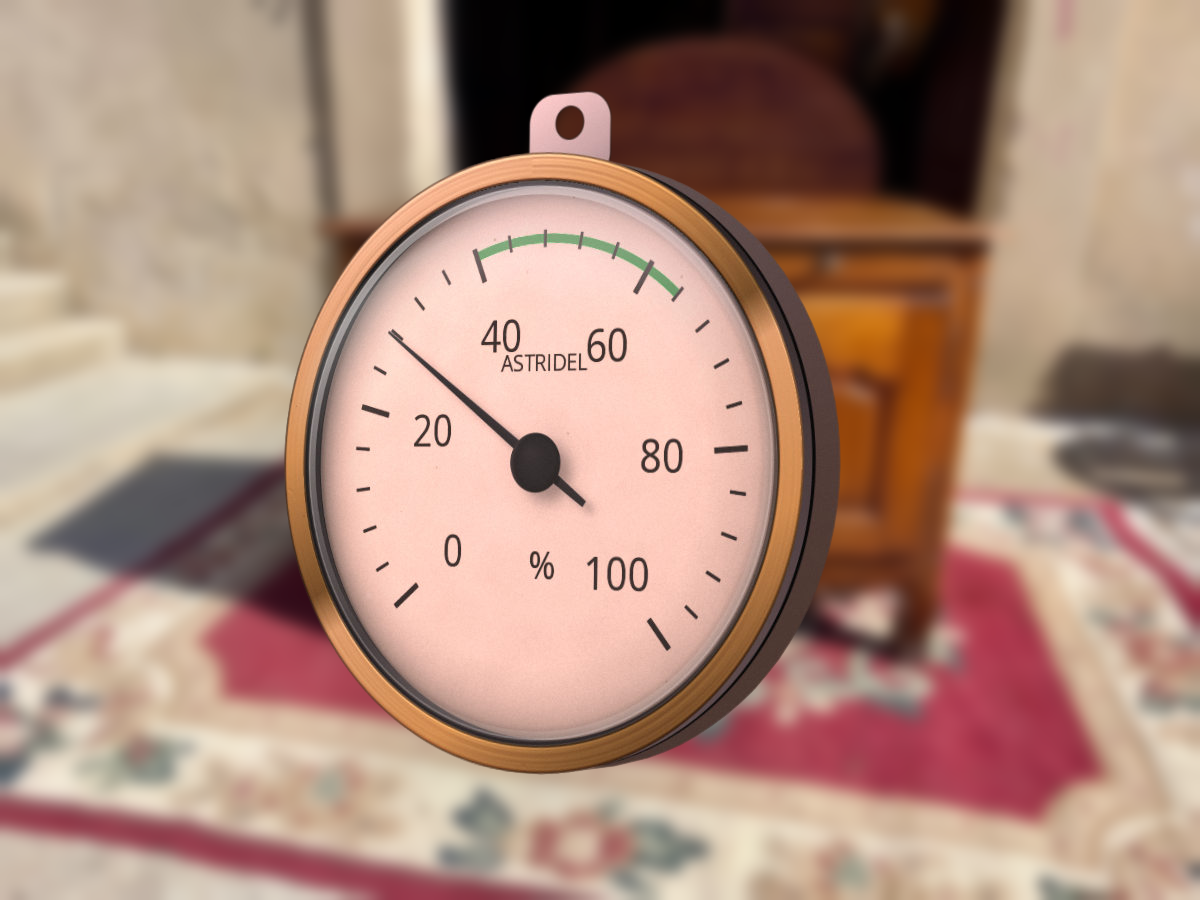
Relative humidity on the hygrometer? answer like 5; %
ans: 28; %
